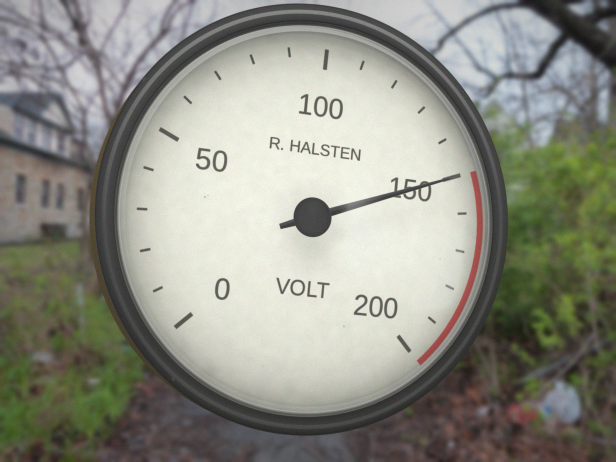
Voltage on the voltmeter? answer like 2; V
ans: 150; V
